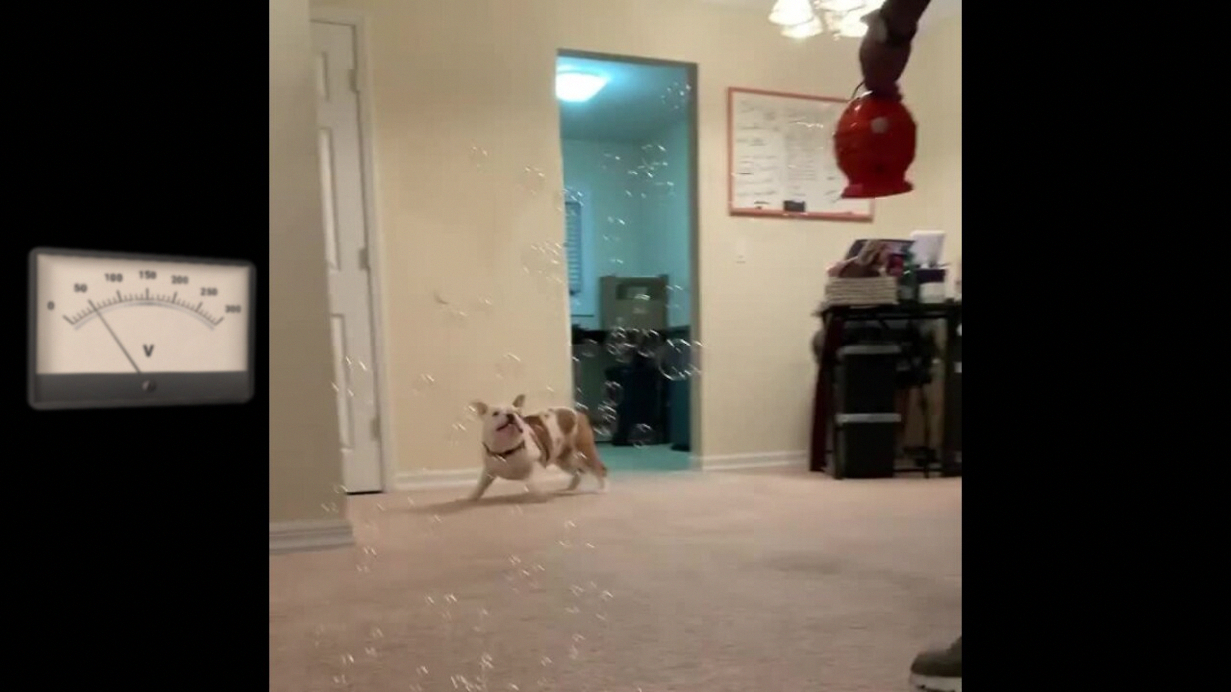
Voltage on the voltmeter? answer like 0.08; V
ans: 50; V
